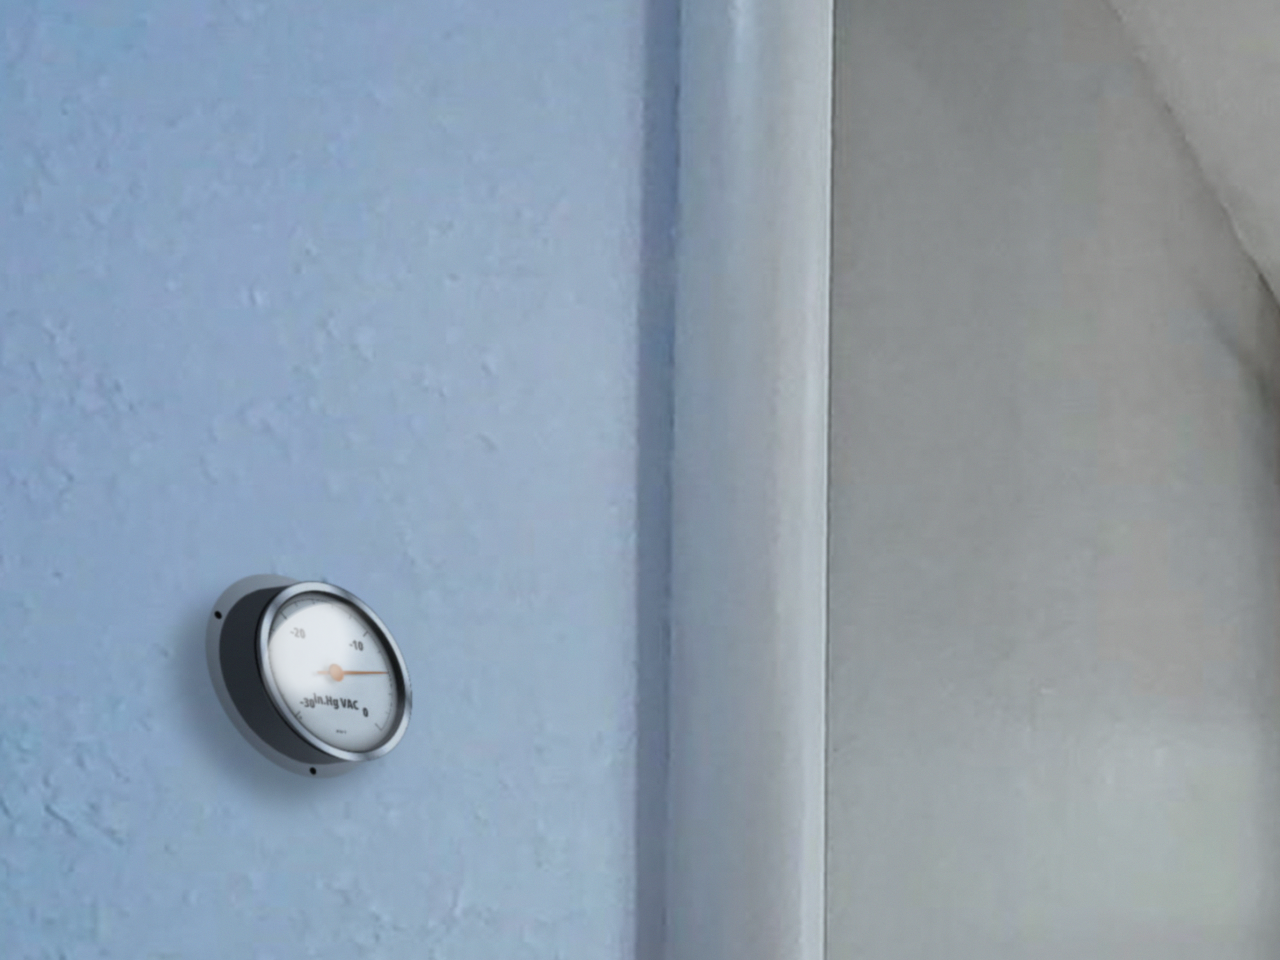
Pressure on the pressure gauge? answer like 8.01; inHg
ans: -6; inHg
